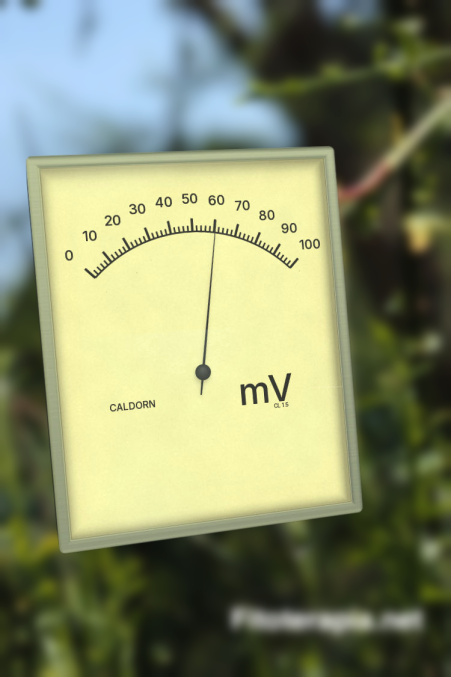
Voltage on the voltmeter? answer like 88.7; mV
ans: 60; mV
